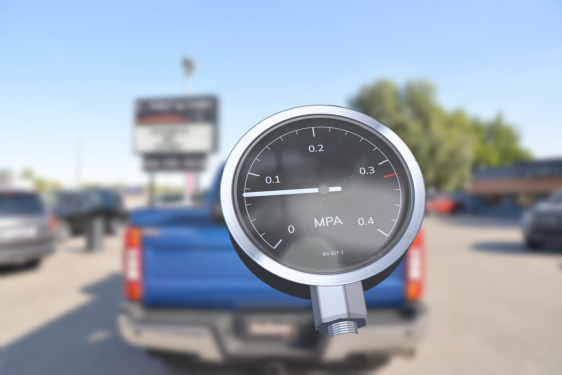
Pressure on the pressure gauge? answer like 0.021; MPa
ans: 0.07; MPa
